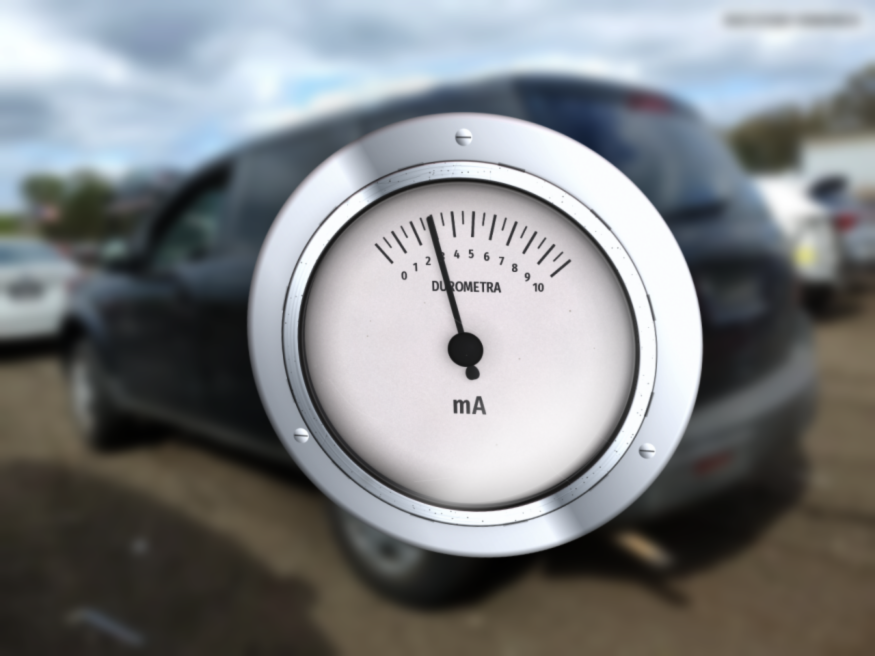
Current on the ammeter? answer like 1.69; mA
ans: 3; mA
